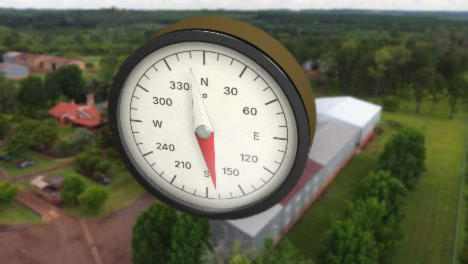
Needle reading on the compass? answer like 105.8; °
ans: 170; °
